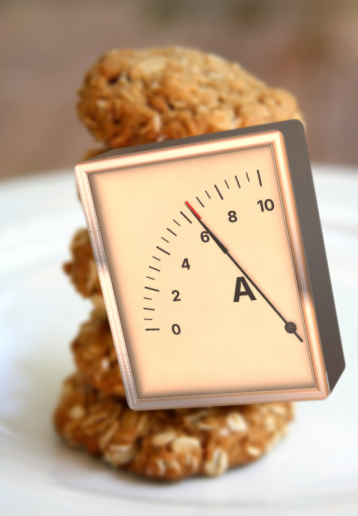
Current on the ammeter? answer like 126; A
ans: 6.5; A
